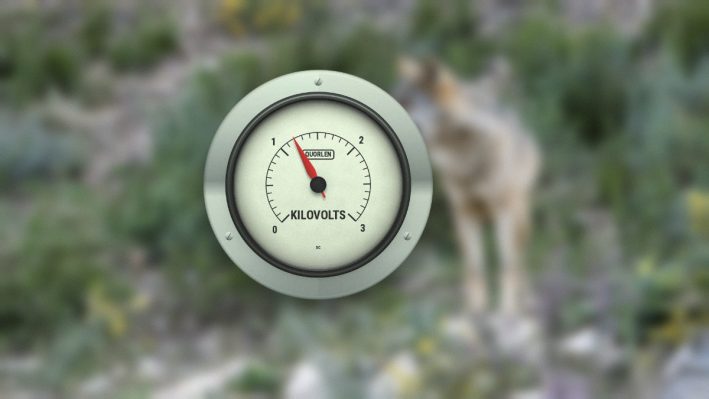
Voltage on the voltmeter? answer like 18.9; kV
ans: 1.2; kV
